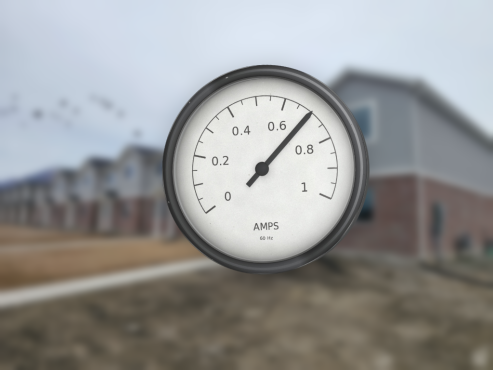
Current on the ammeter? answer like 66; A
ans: 0.7; A
